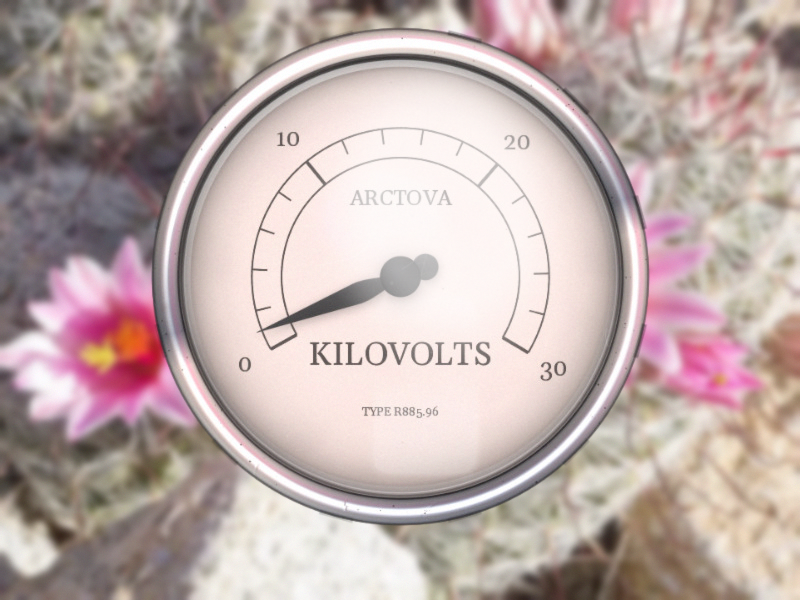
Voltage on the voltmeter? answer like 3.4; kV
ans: 1; kV
